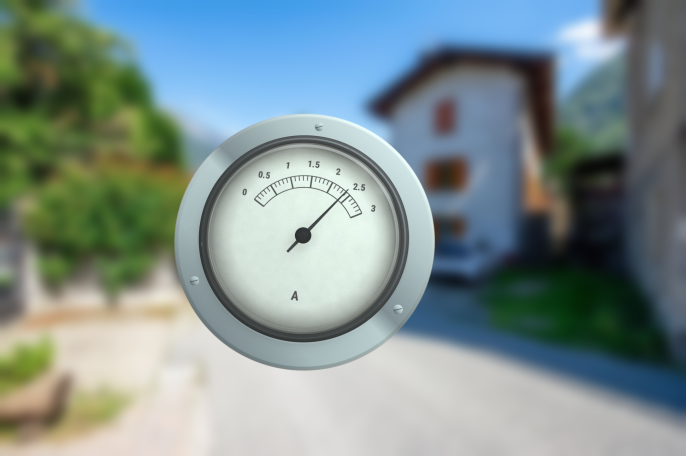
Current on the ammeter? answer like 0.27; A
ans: 2.4; A
